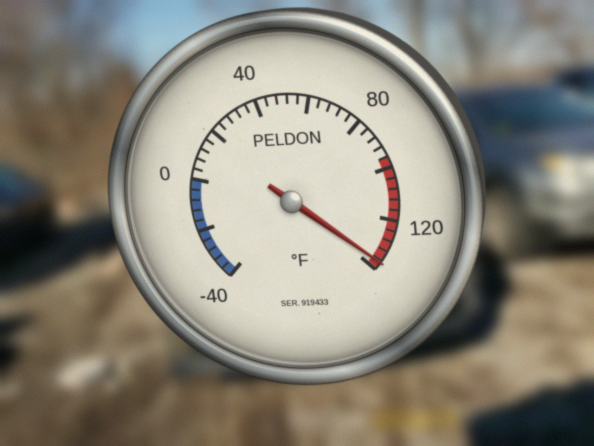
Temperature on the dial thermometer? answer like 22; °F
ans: 136; °F
